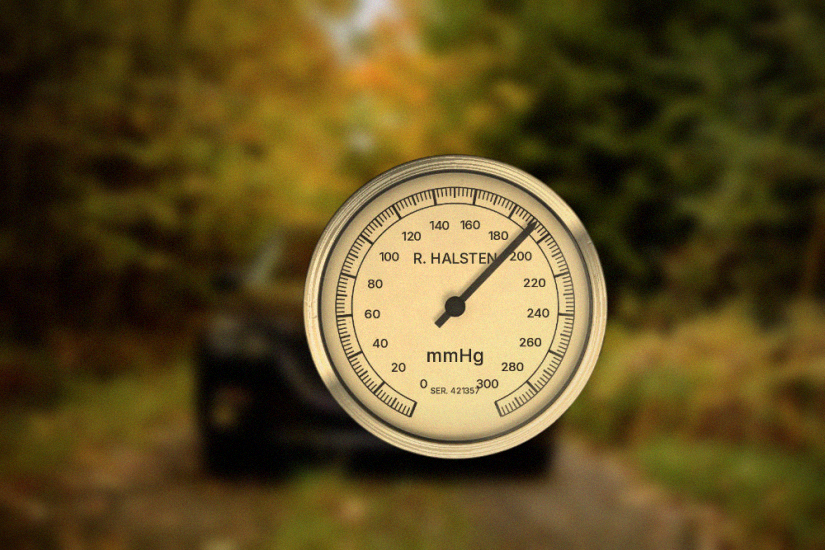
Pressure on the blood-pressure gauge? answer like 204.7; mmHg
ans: 192; mmHg
